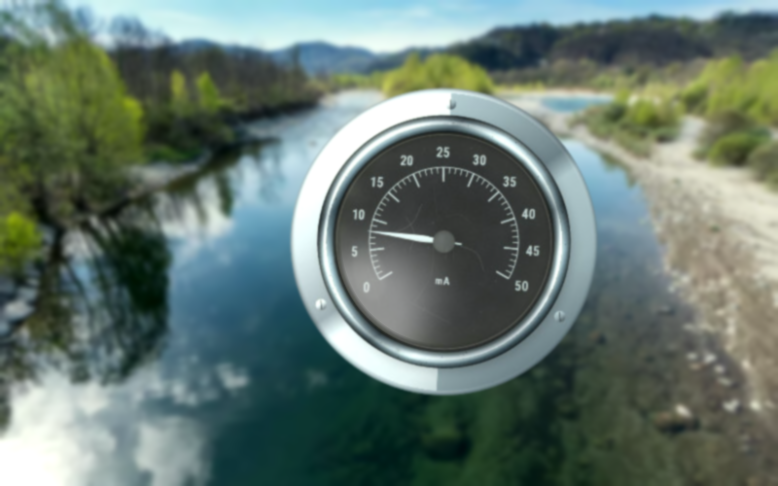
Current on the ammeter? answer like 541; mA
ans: 8; mA
